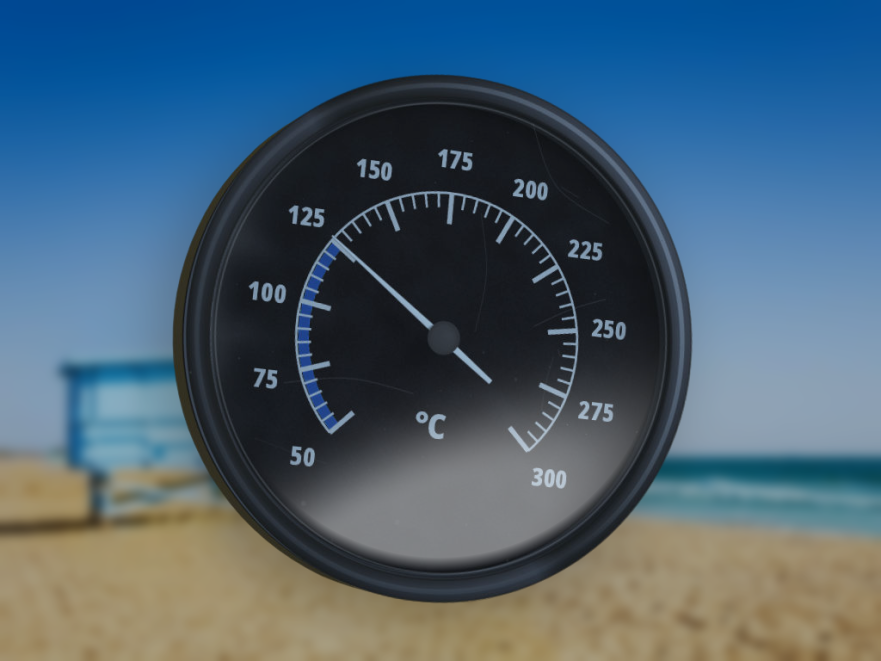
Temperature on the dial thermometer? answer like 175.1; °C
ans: 125; °C
